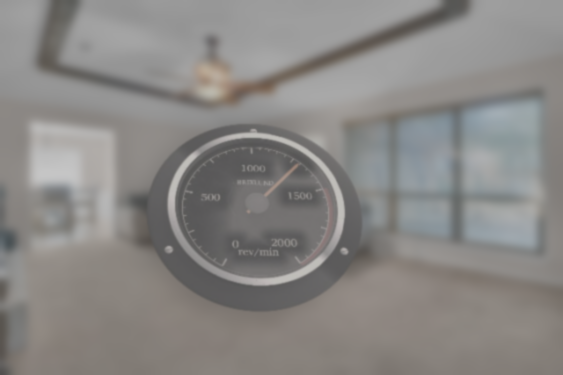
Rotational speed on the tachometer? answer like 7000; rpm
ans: 1300; rpm
